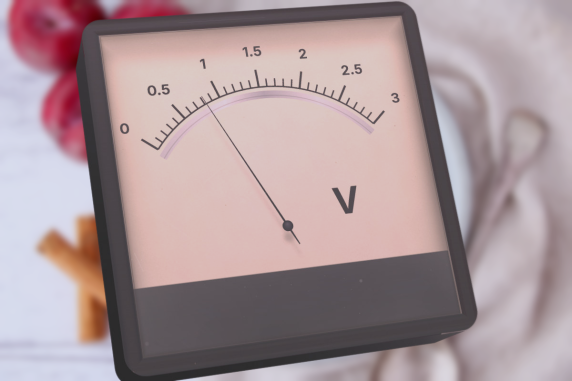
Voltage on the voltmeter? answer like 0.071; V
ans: 0.8; V
